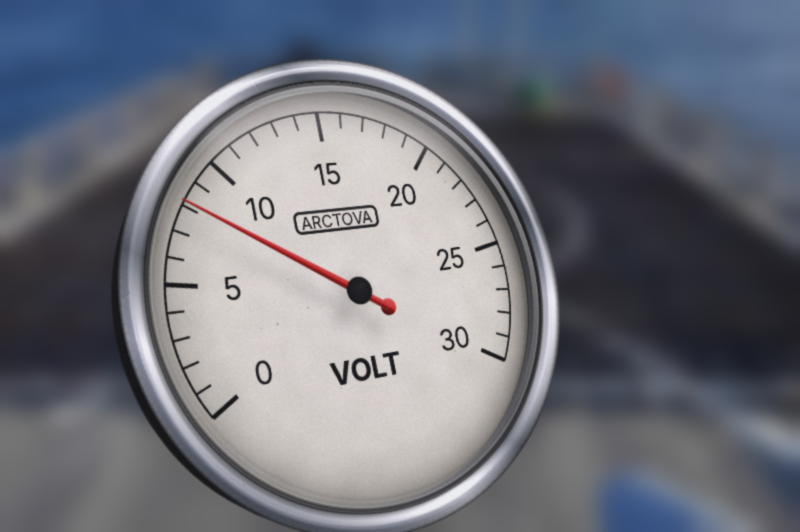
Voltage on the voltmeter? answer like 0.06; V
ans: 8; V
